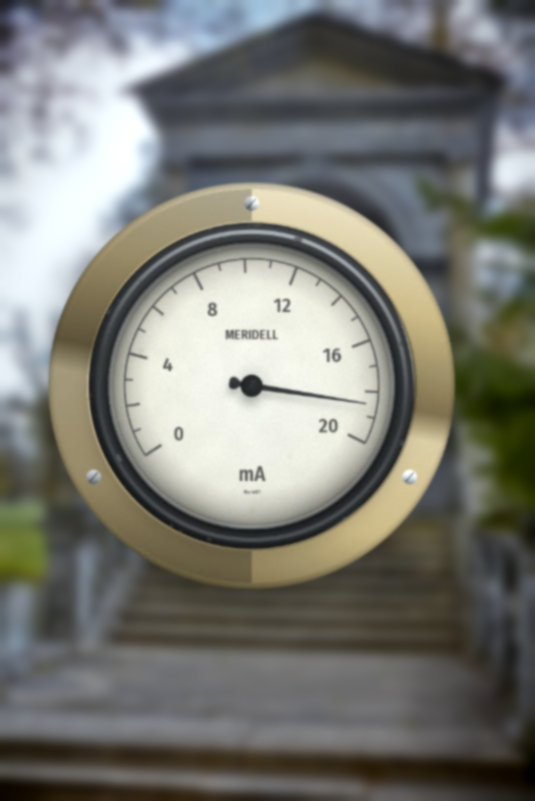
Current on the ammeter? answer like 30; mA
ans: 18.5; mA
